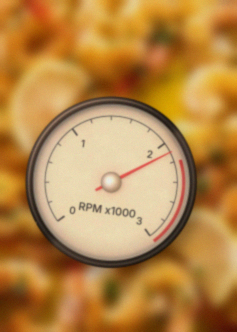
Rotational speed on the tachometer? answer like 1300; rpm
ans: 2100; rpm
